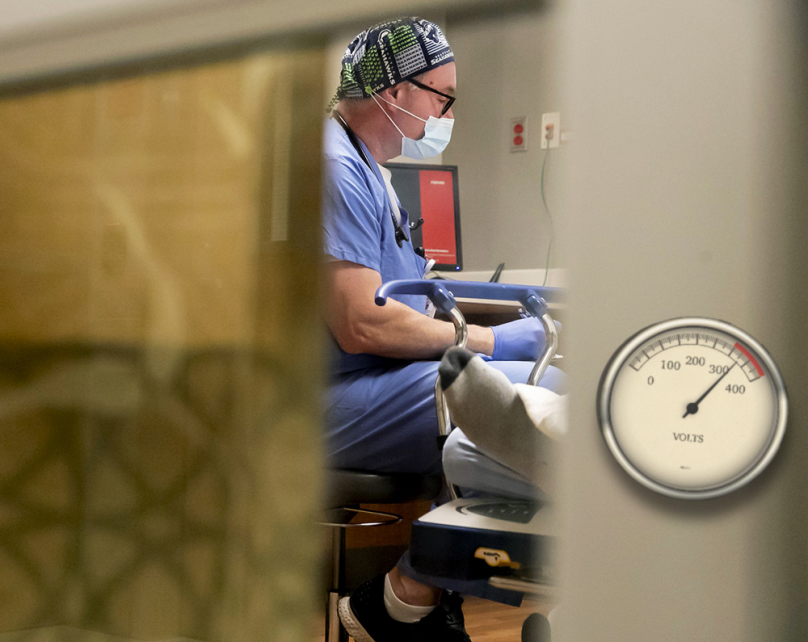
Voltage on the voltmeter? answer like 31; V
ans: 325; V
